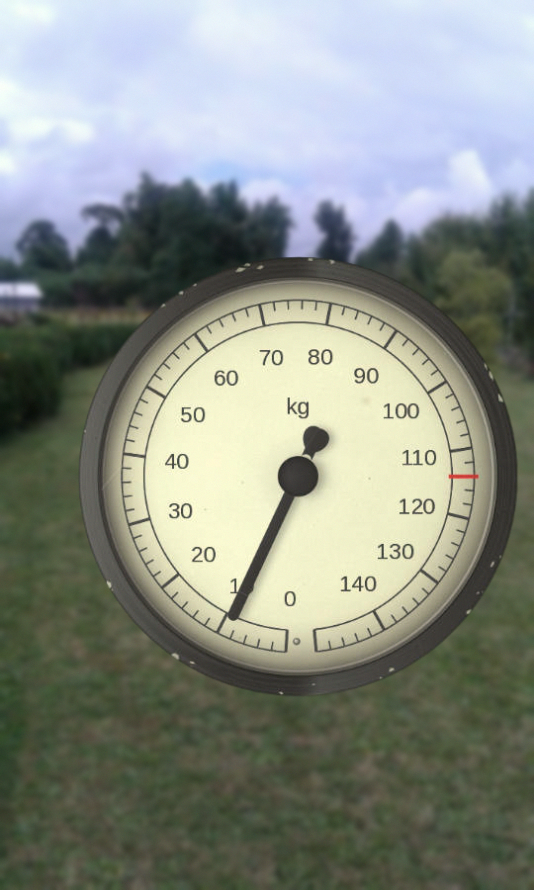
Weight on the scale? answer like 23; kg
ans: 9; kg
